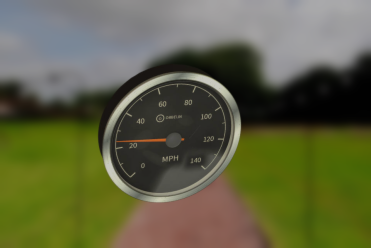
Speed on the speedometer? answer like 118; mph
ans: 25; mph
